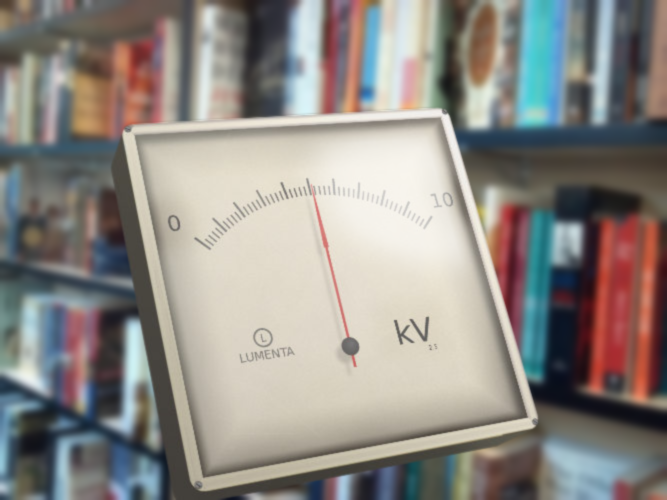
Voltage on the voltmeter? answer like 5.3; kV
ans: 5; kV
